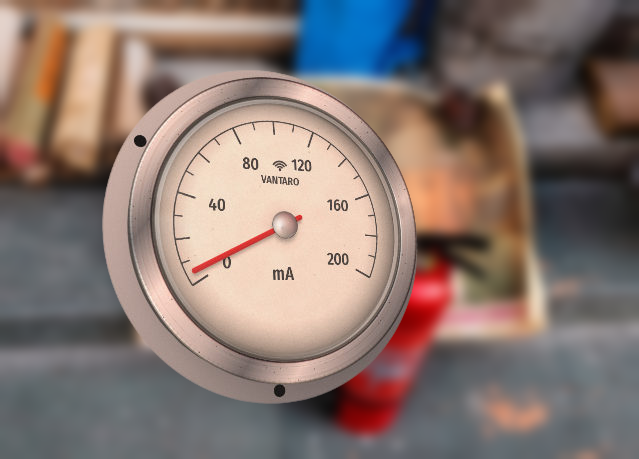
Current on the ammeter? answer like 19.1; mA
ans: 5; mA
